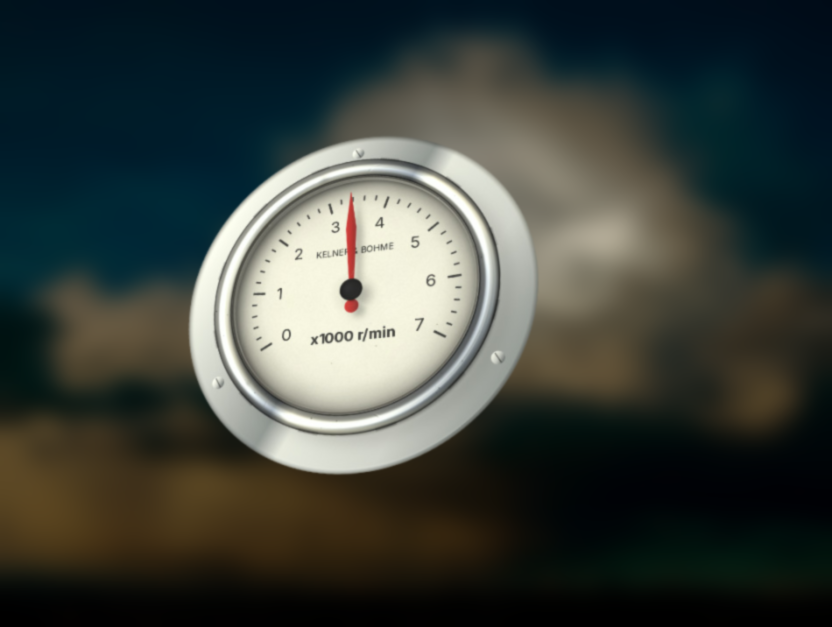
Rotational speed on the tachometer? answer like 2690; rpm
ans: 3400; rpm
